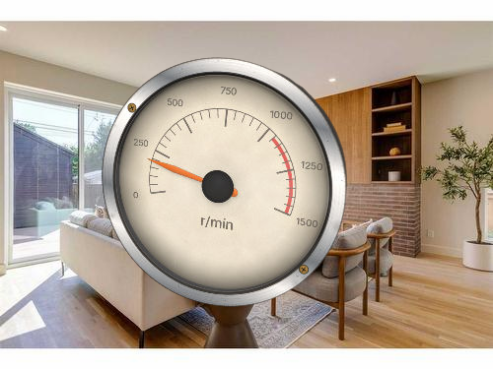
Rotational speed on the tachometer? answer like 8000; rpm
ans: 200; rpm
